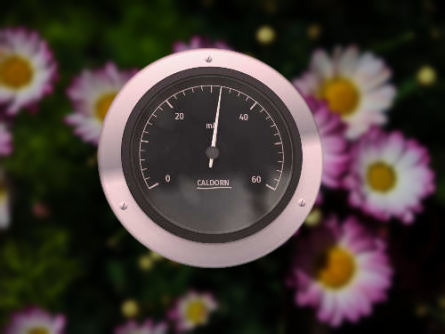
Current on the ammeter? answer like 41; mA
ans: 32; mA
